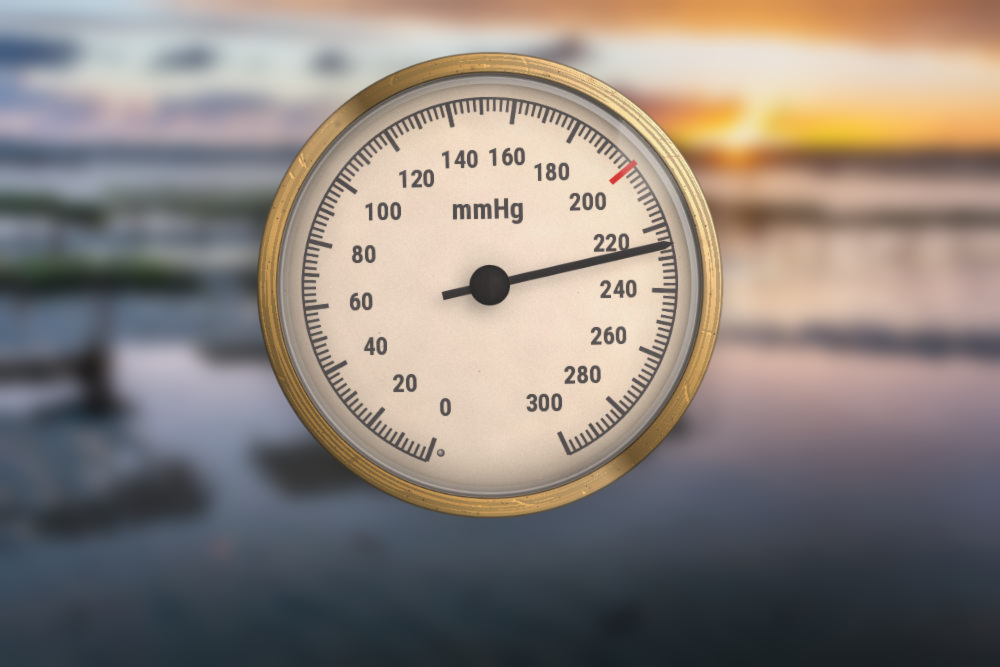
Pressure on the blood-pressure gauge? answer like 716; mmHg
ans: 226; mmHg
